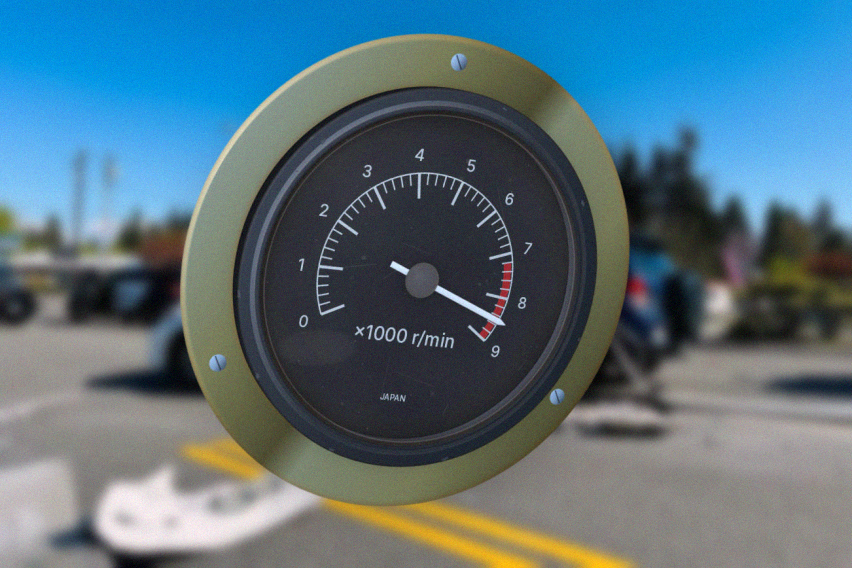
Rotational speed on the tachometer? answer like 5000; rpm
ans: 8500; rpm
